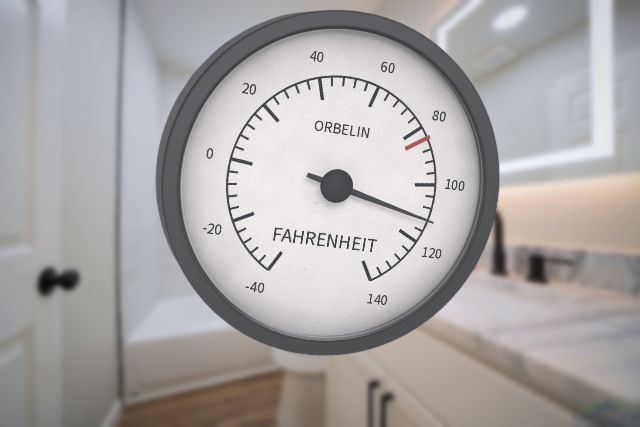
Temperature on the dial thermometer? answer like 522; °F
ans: 112; °F
